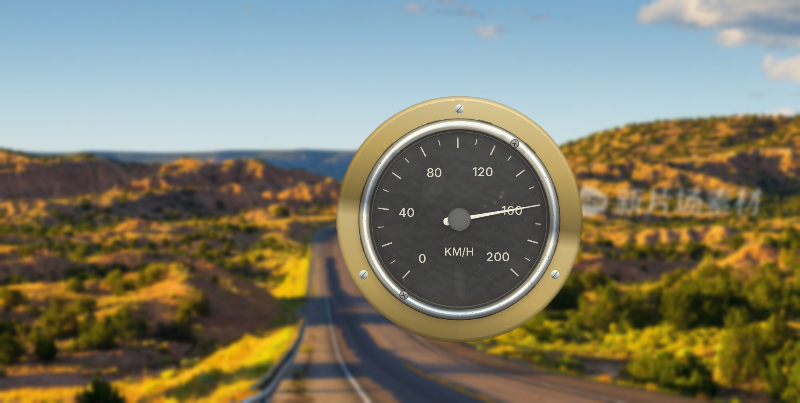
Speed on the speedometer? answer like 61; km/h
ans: 160; km/h
